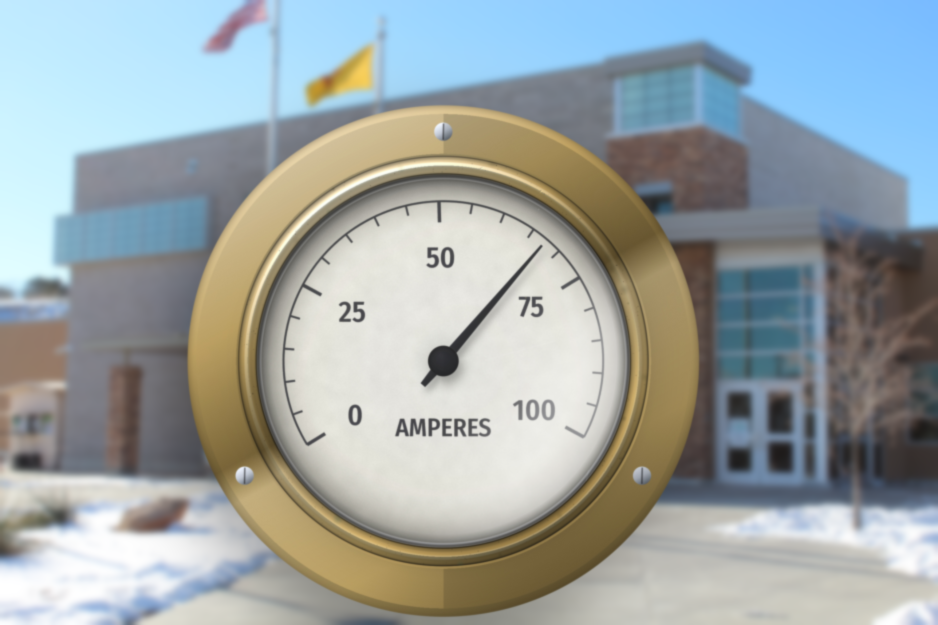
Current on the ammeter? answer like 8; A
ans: 67.5; A
